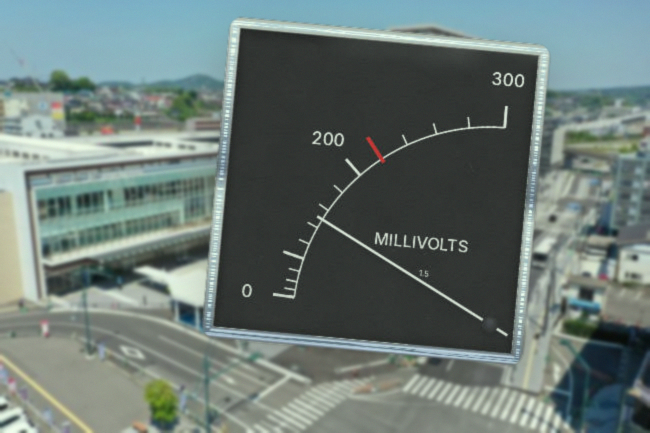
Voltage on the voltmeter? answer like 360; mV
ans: 150; mV
